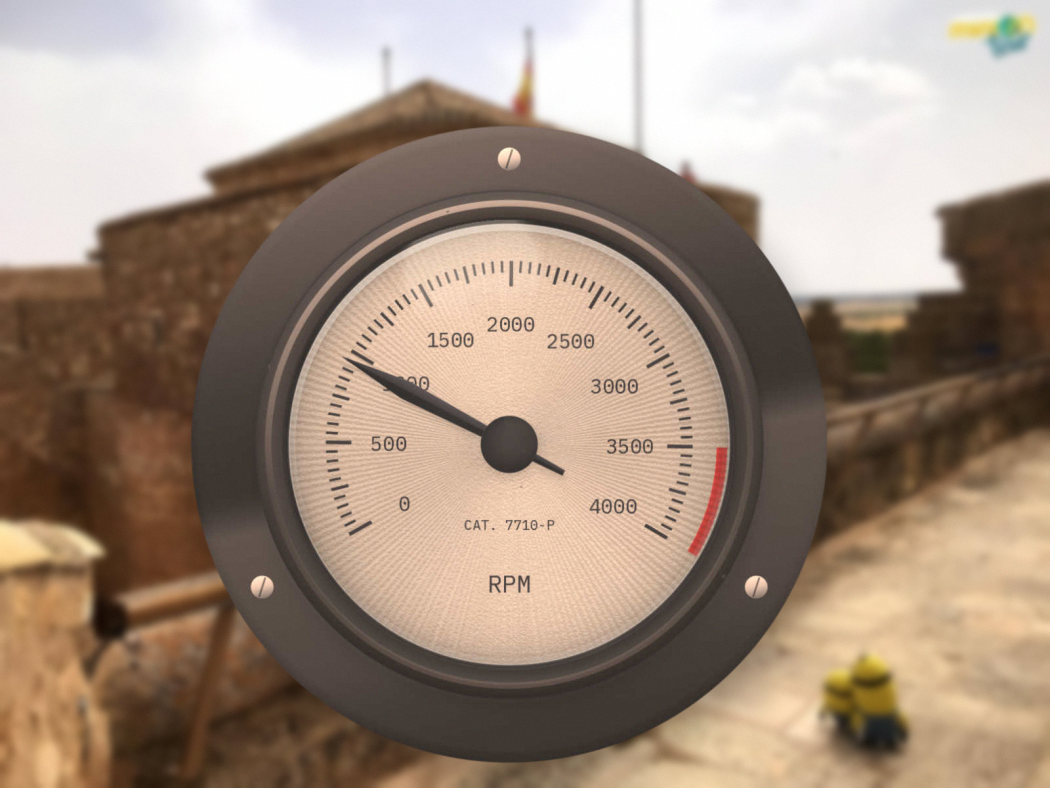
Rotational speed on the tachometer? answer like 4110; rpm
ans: 950; rpm
